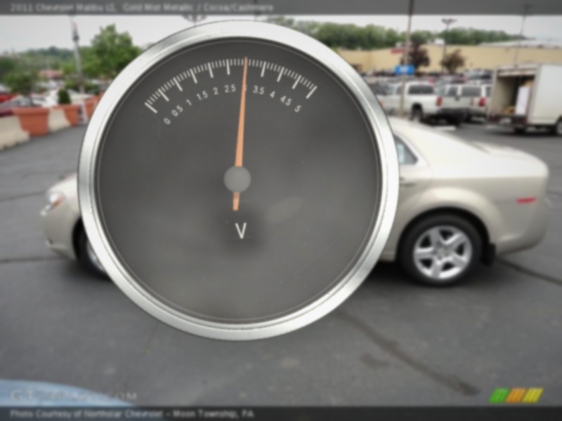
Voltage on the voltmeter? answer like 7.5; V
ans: 3; V
